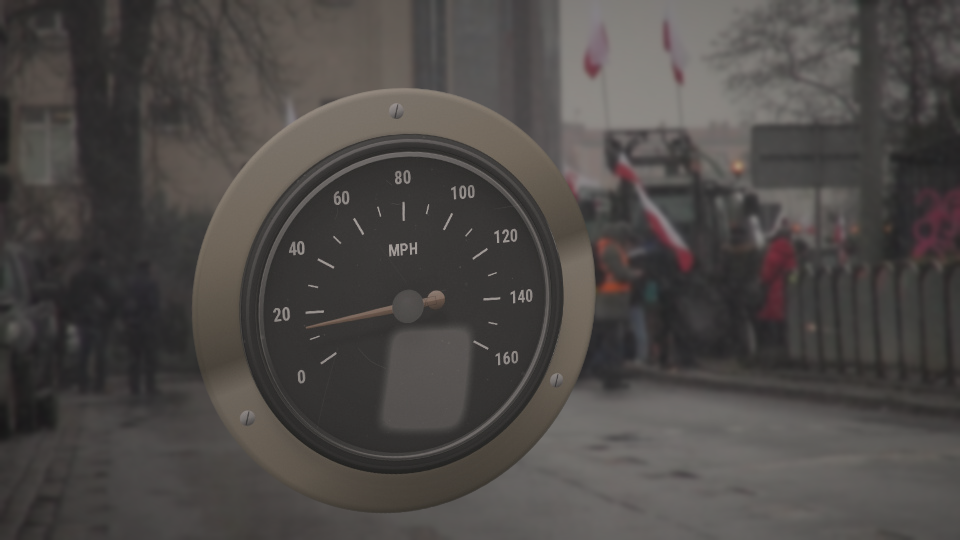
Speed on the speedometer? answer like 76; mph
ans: 15; mph
